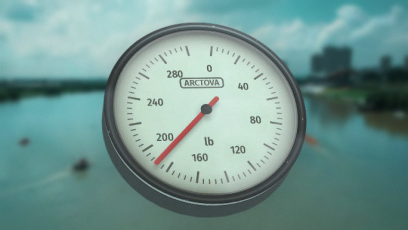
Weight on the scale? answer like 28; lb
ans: 188; lb
